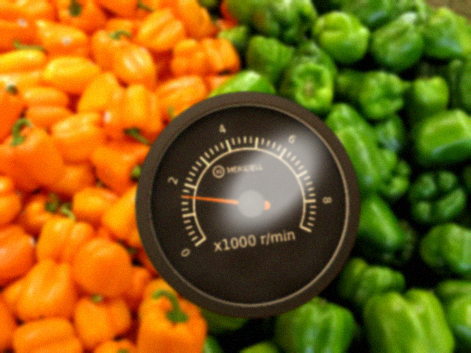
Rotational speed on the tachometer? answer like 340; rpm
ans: 1600; rpm
